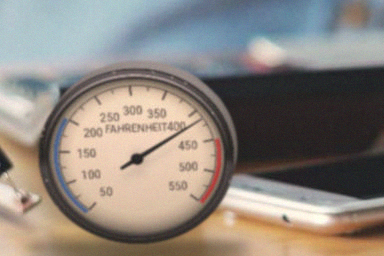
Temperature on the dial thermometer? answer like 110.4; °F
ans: 412.5; °F
